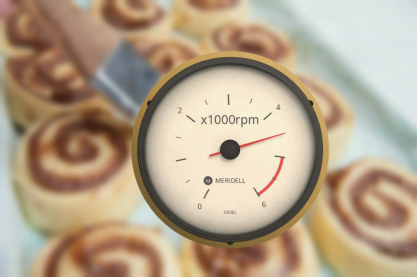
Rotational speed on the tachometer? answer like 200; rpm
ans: 4500; rpm
